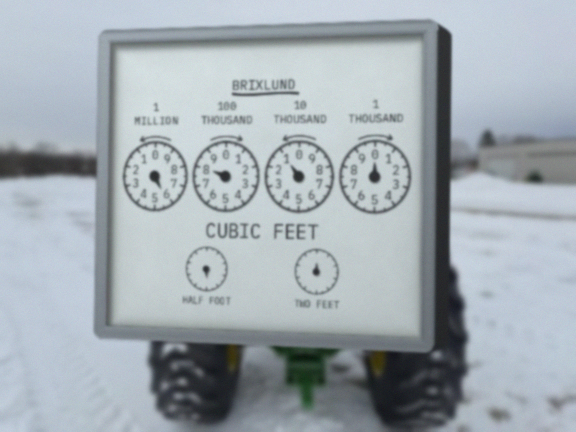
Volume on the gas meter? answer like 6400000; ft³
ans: 581000; ft³
